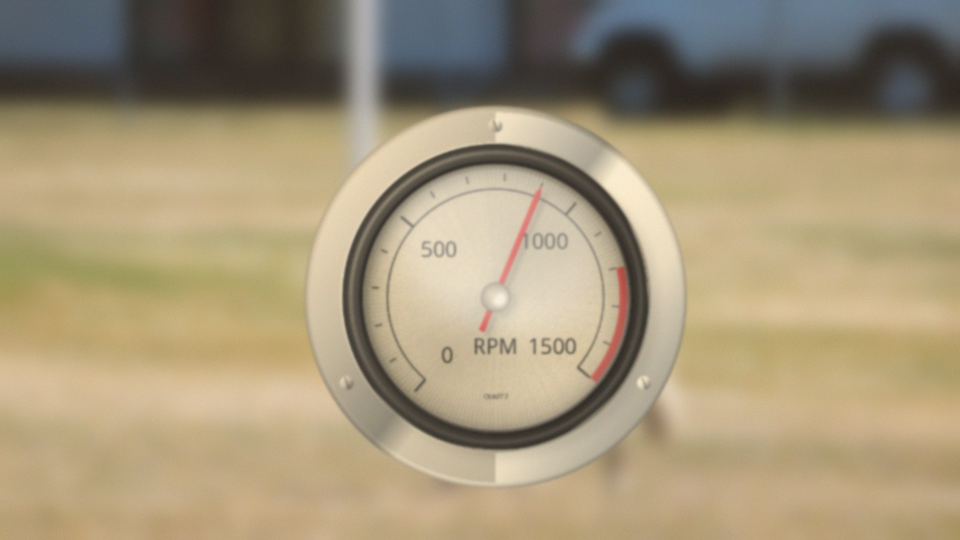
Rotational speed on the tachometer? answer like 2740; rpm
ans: 900; rpm
